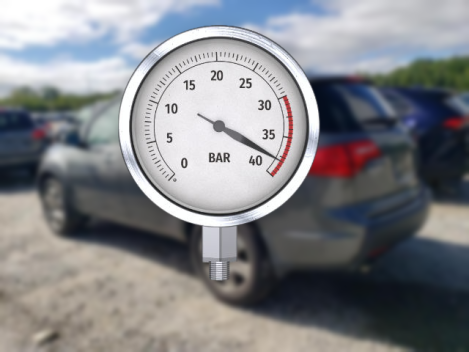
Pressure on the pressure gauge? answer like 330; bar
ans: 38; bar
